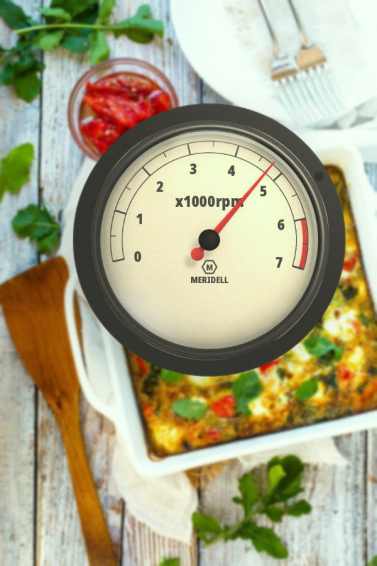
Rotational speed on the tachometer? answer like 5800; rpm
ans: 4750; rpm
